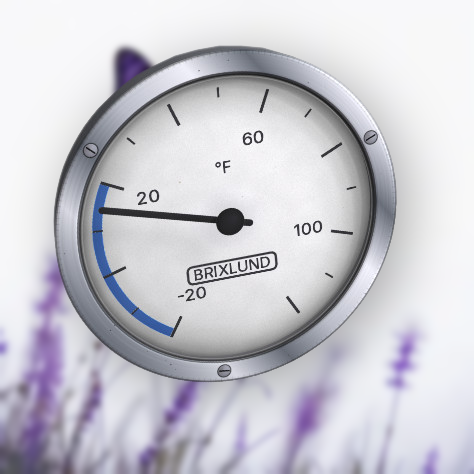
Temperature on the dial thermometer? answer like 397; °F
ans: 15; °F
